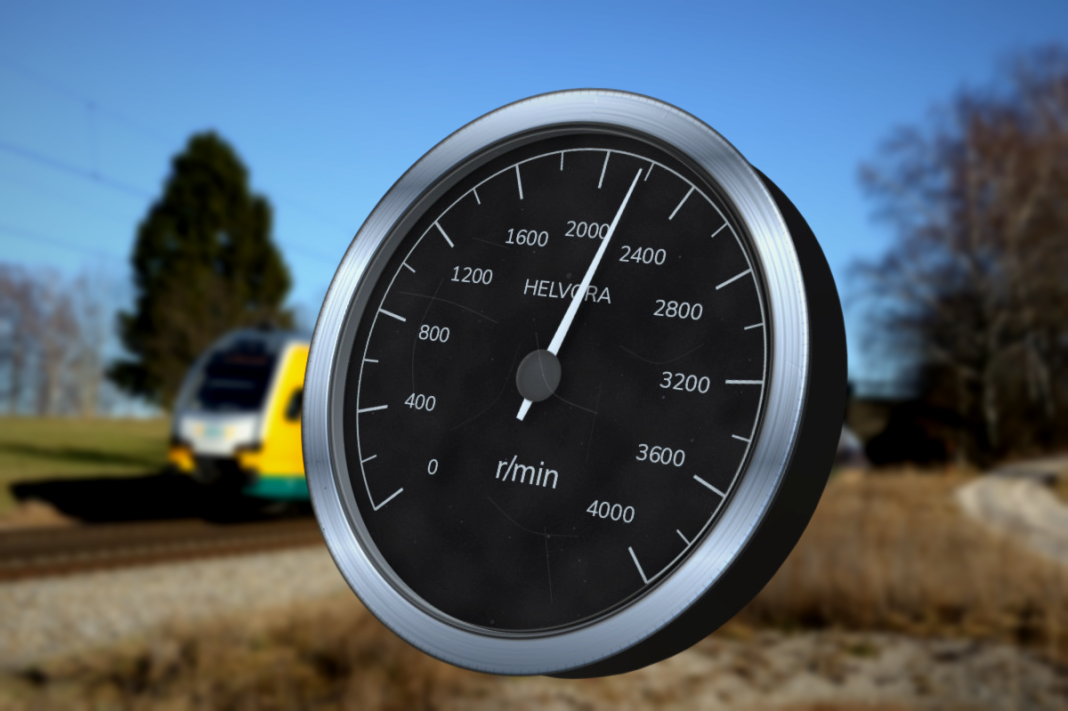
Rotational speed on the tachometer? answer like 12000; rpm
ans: 2200; rpm
